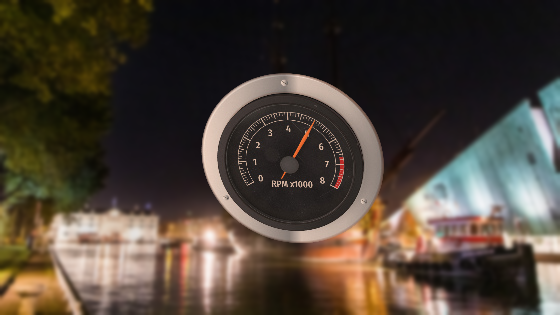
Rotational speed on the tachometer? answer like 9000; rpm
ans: 5000; rpm
